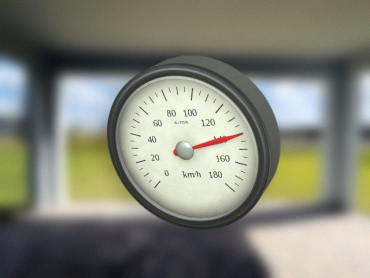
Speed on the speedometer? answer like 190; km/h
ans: 140; km/h
